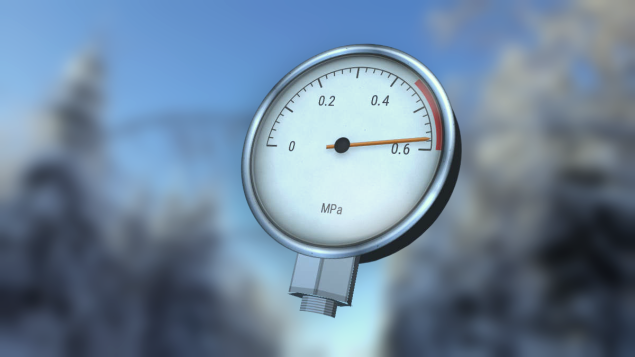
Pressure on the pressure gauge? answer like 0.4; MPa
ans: 0.58; MPa
